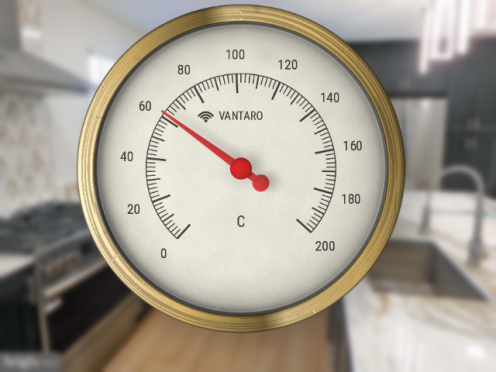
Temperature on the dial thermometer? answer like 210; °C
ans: 62; °C
